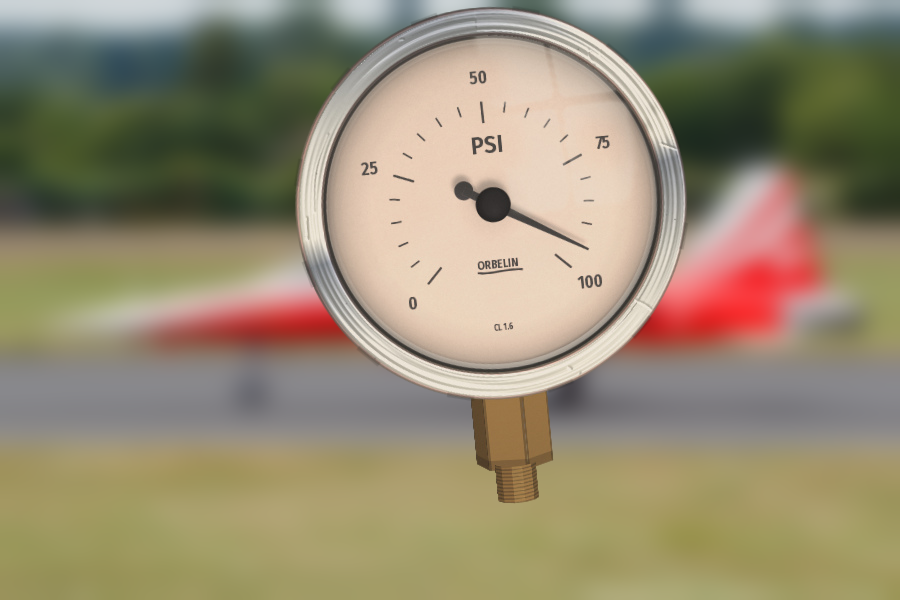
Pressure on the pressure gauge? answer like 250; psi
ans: 95; psi
